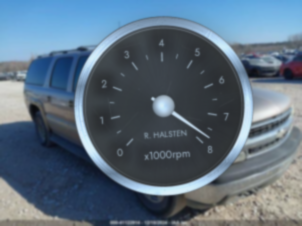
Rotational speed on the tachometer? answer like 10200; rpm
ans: 7750; rpm
